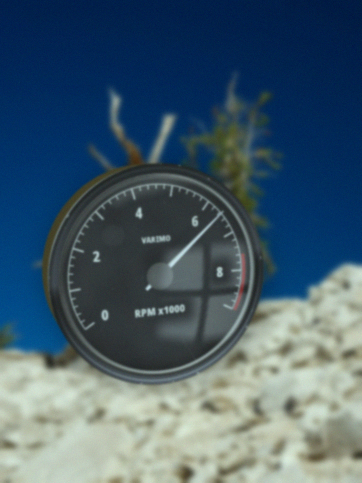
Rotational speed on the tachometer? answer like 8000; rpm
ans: 6400; rpm
